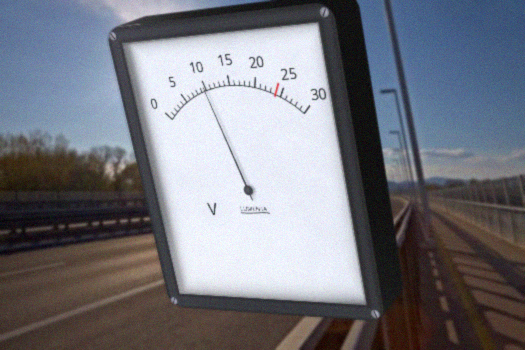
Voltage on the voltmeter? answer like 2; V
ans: 10; V
